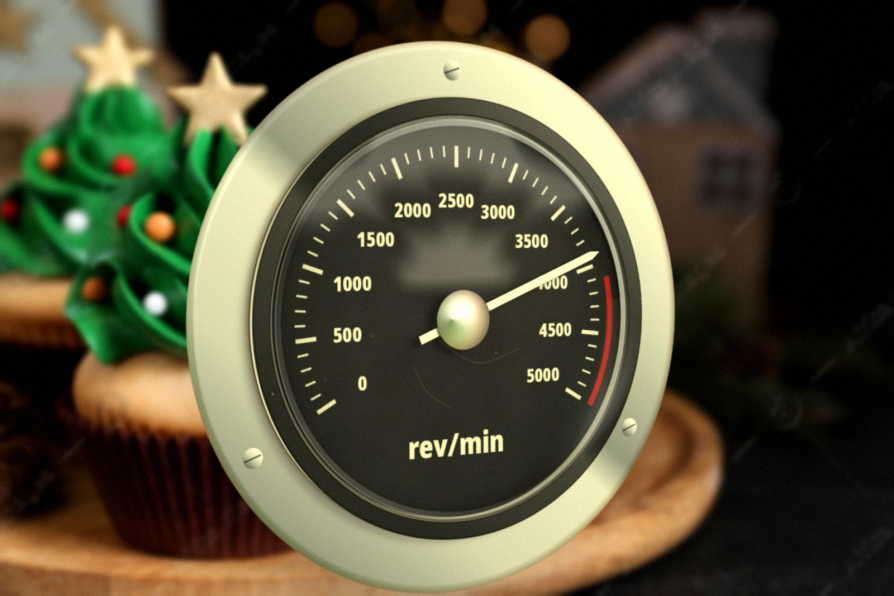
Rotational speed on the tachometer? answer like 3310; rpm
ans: 3900; rpm
